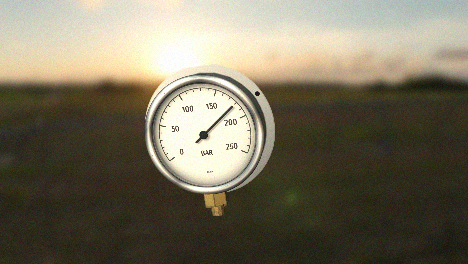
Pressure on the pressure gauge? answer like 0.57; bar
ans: 180; bar
